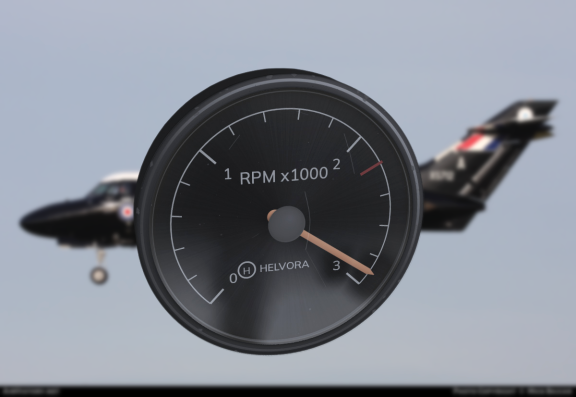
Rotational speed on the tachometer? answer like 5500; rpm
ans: 2900; rpm
